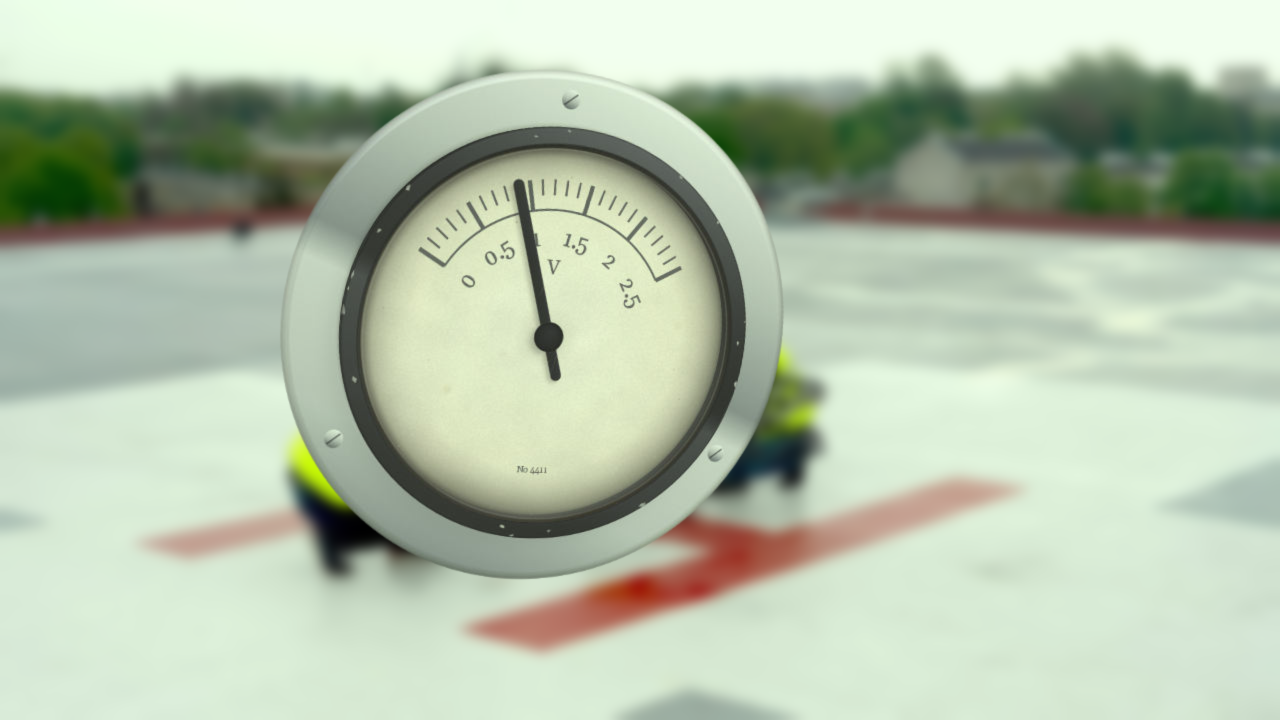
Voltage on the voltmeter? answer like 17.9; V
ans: 0.9; V
